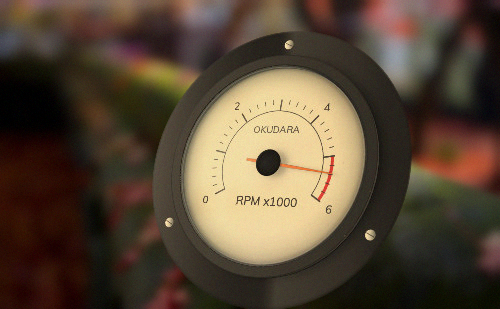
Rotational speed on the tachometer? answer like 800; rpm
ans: 5400; rpm
